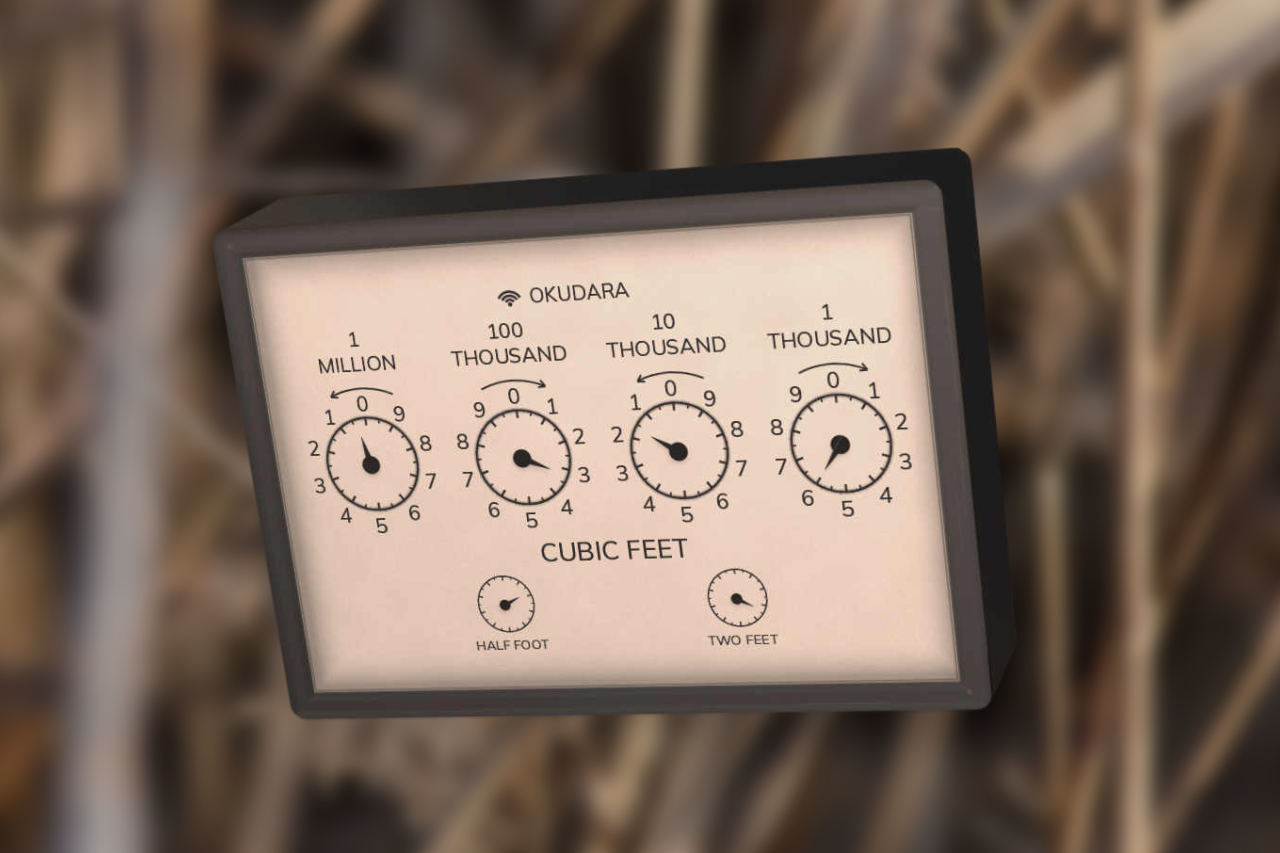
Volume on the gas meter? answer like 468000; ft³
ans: 31600; ft³
